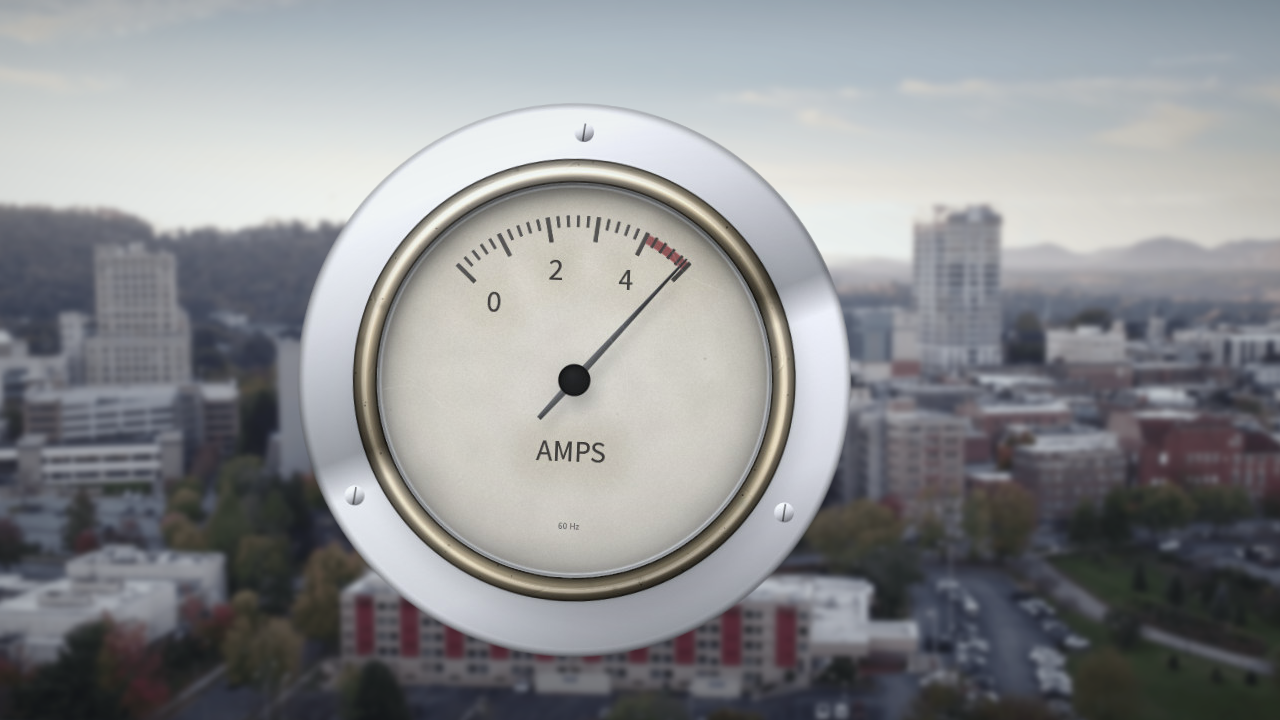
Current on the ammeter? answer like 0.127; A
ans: 4.9; A
